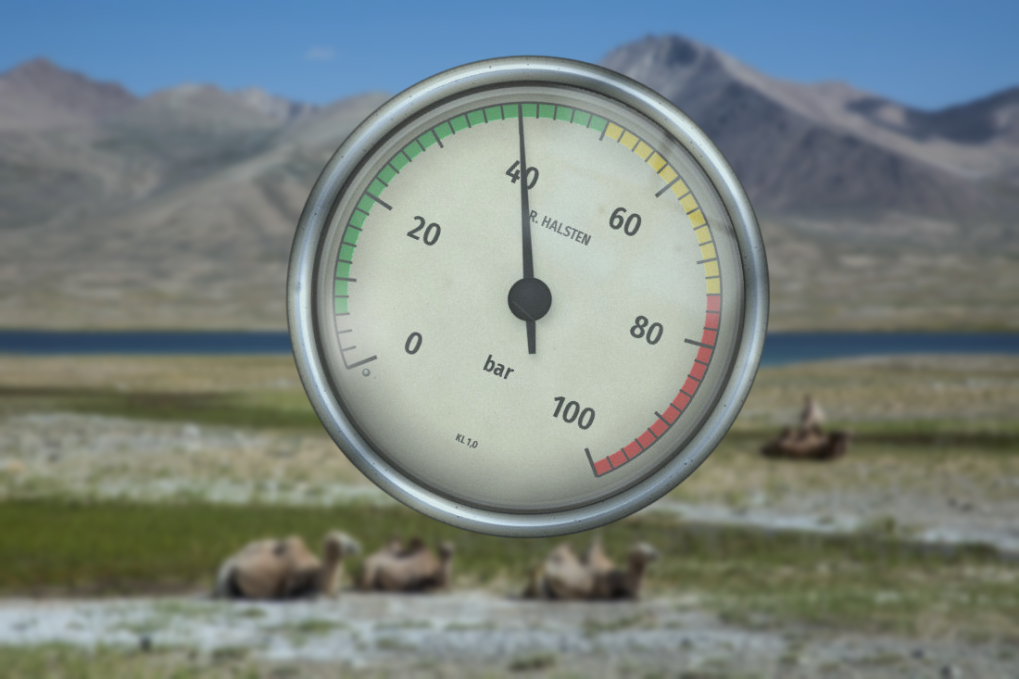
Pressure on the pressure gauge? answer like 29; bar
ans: 40; bar
